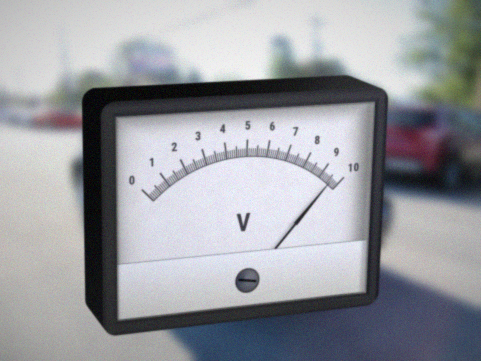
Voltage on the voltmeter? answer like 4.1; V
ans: 9.5; V
